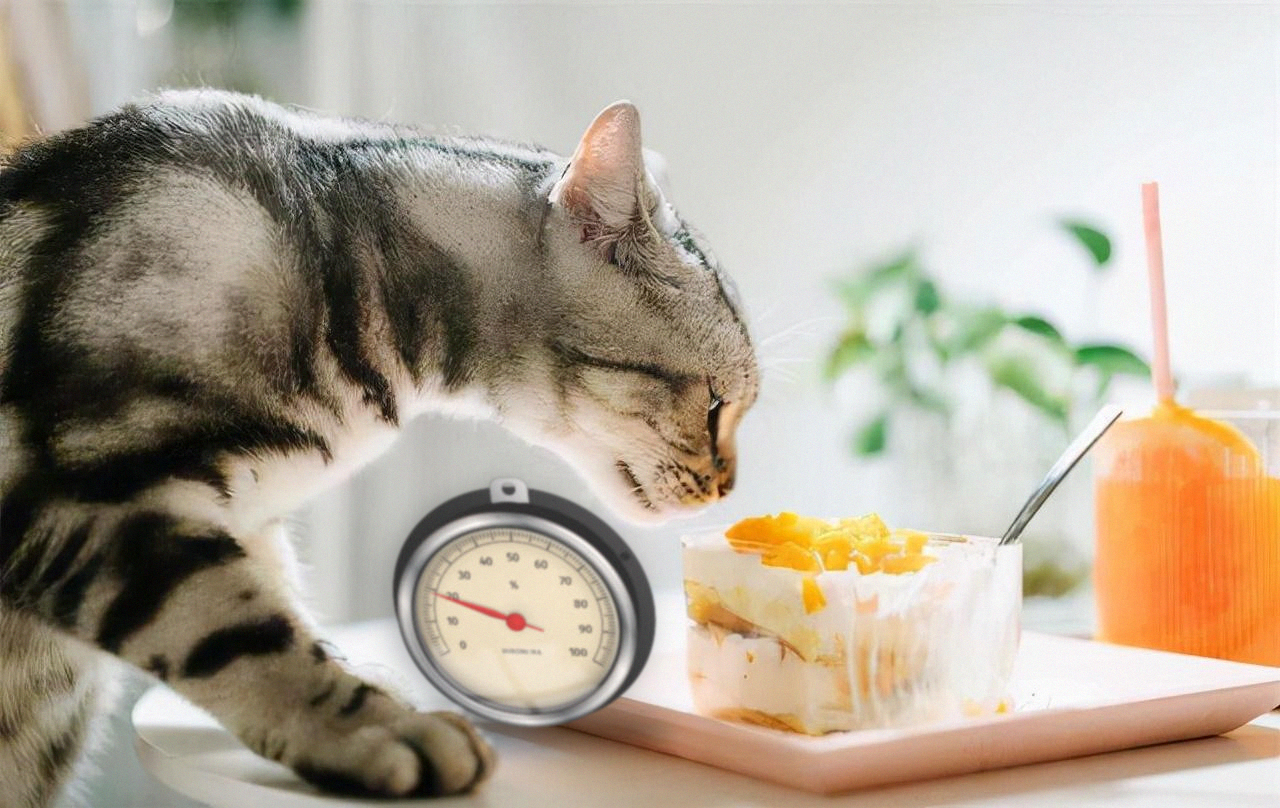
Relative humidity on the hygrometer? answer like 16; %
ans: 20; %
